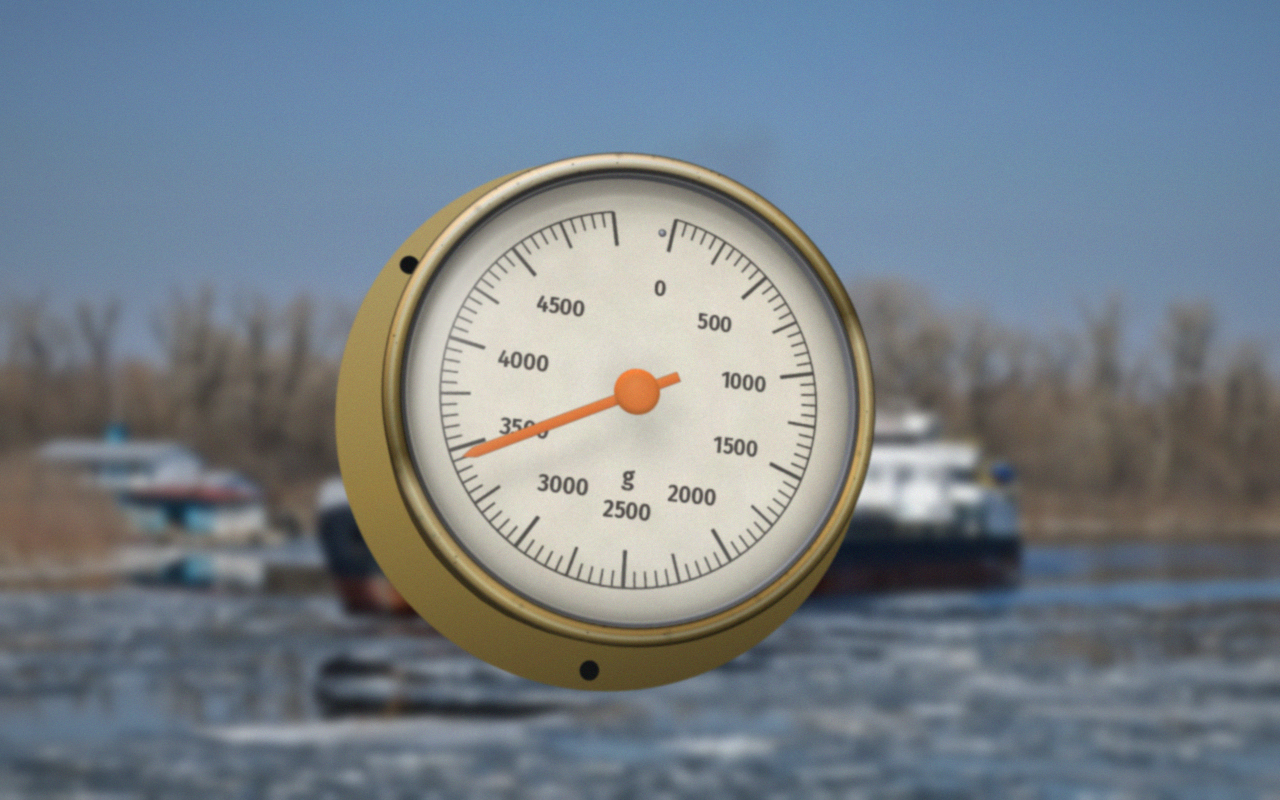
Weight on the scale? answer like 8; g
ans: 3450; g
